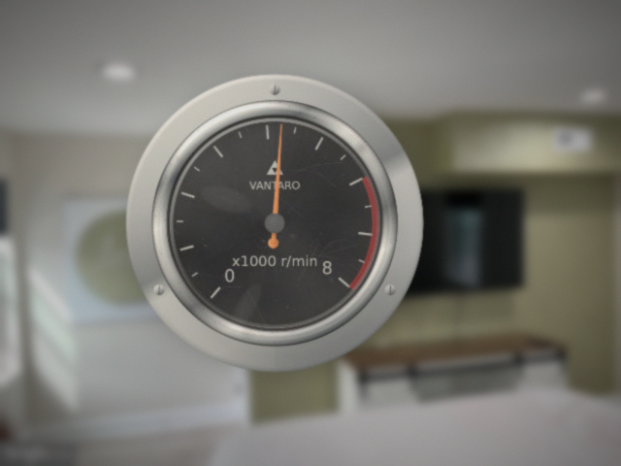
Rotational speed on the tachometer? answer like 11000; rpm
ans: 4250; rpm
